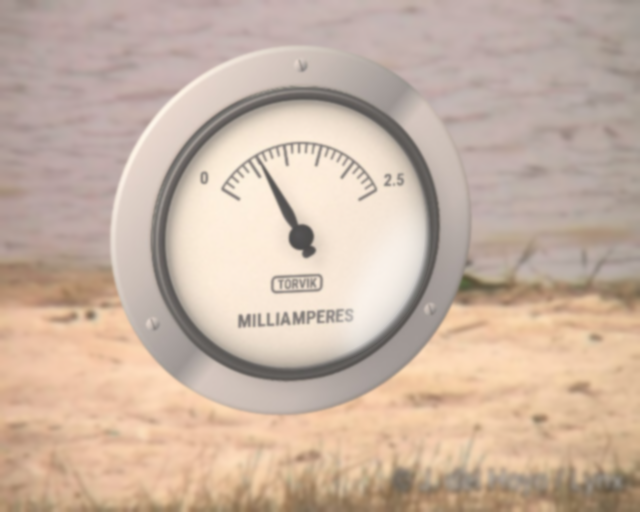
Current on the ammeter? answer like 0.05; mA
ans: 0.6; mA
